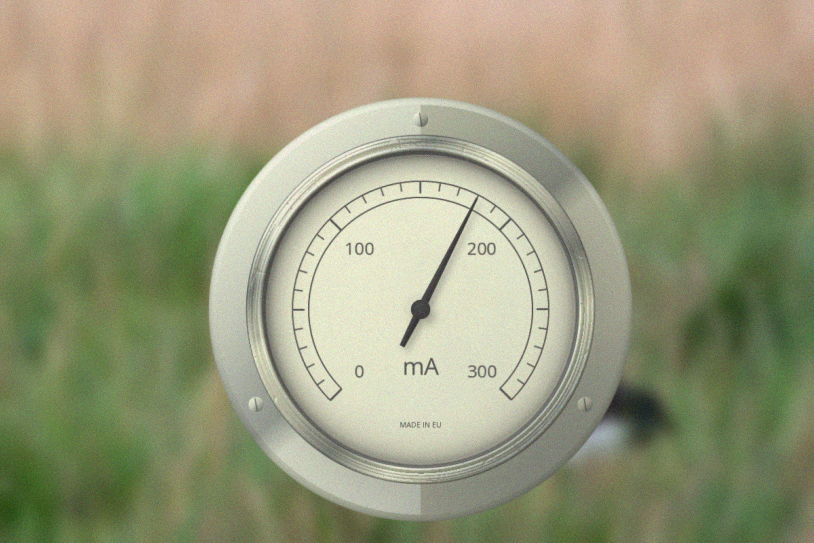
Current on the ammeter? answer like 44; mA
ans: 180; mA
